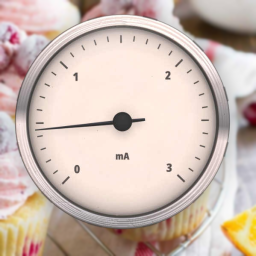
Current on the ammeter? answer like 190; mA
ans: 0.45; mA
